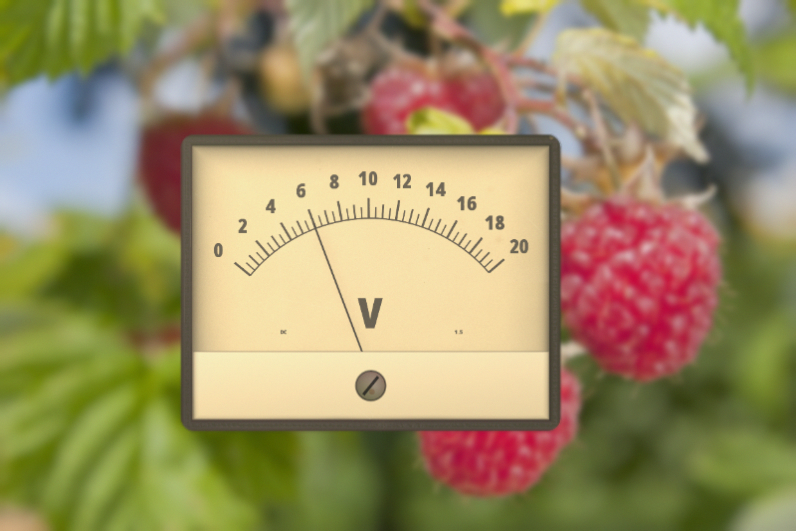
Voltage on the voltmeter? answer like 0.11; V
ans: 6; V
